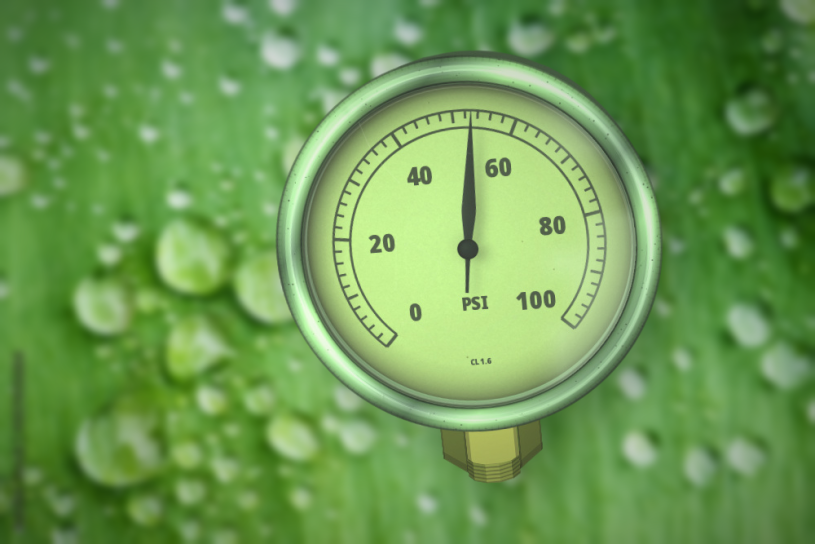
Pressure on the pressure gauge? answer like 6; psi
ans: 53; psi
